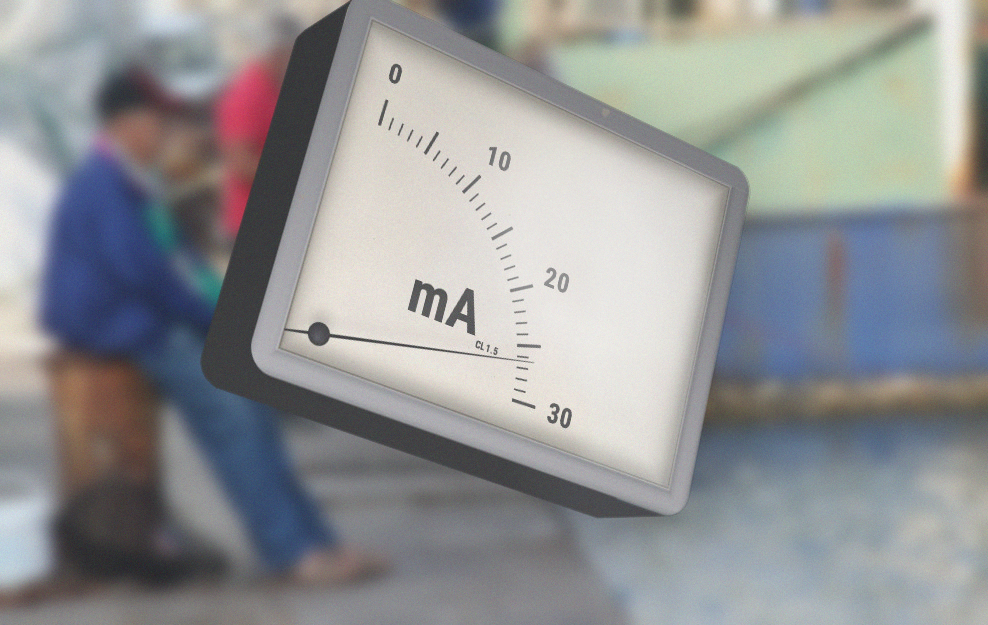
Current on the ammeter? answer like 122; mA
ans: 26.5; mA
